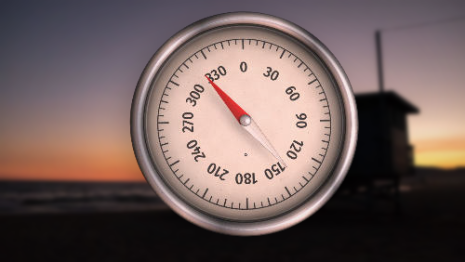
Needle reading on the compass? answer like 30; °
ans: 320; °
